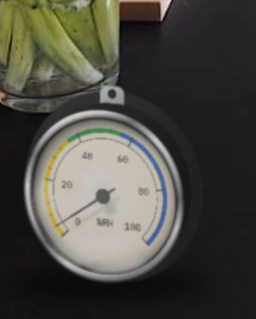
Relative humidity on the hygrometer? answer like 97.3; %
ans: 4; %
